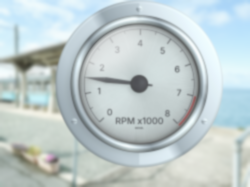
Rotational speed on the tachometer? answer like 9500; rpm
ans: 1500; rpm
